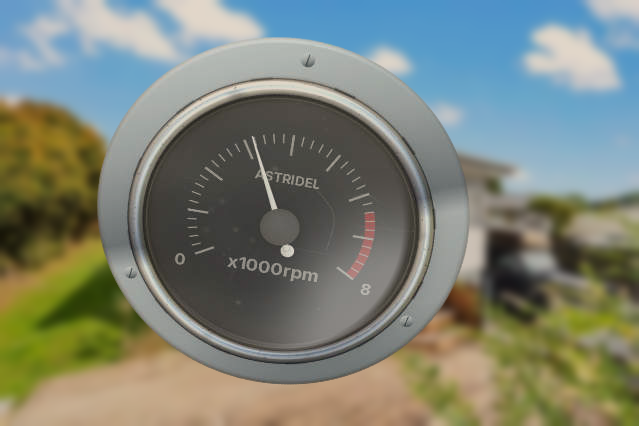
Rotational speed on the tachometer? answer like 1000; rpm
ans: 3200; rpm
